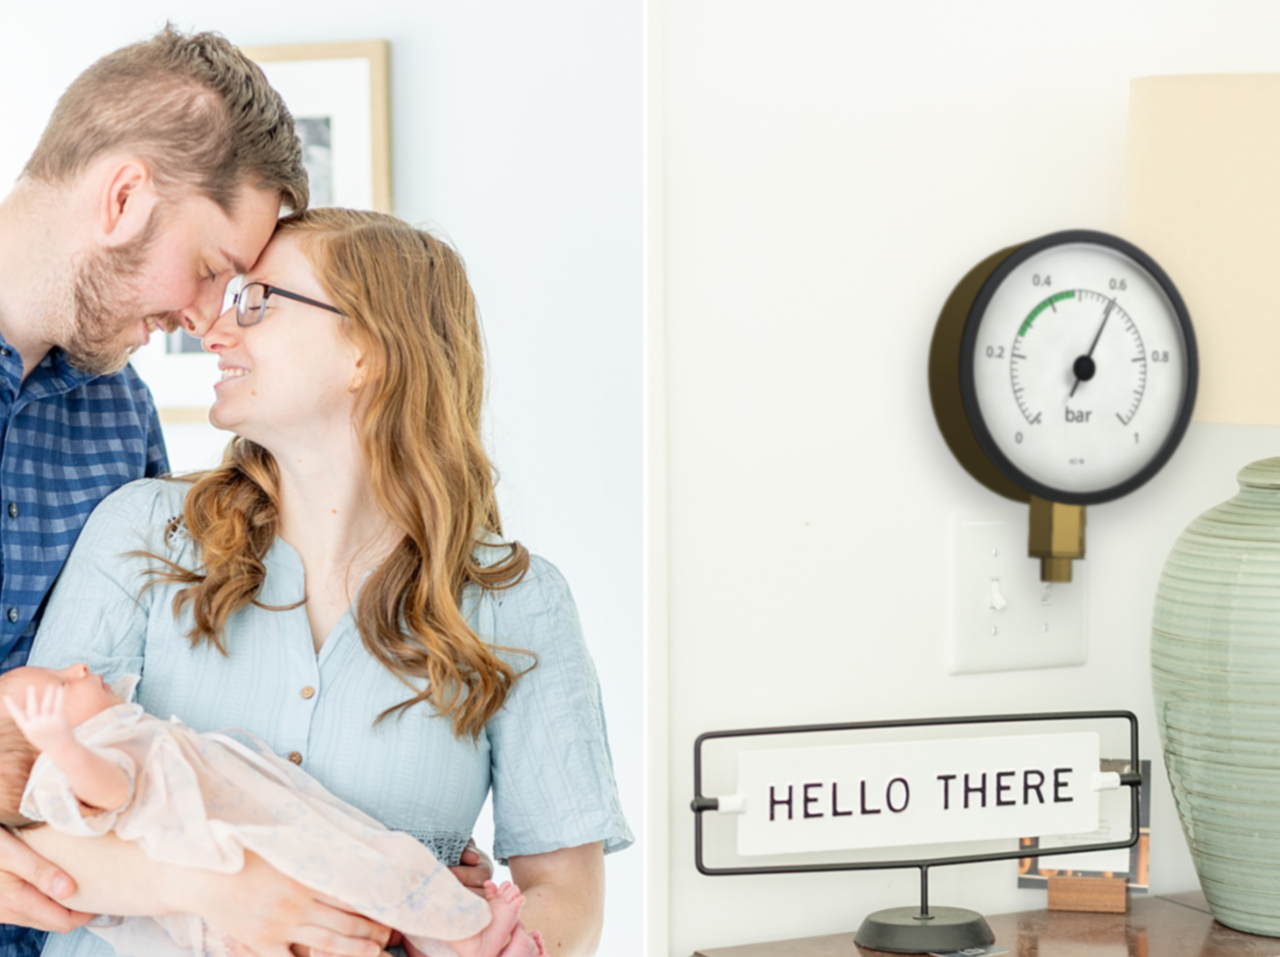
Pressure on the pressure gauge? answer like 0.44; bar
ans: 0.6; bar
